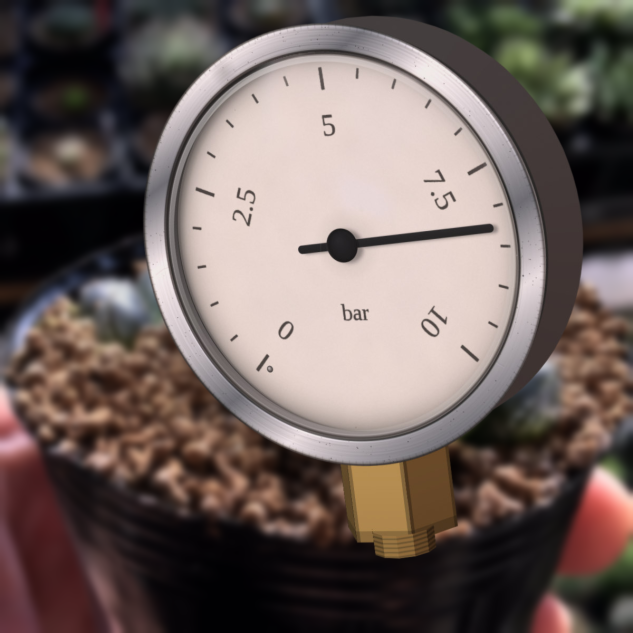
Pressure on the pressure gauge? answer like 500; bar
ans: 8.25; bar
